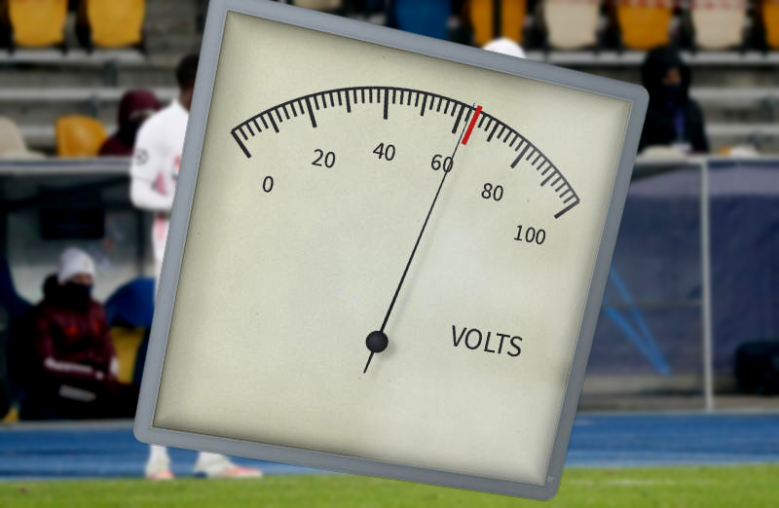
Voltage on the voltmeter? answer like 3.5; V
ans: 62; V
